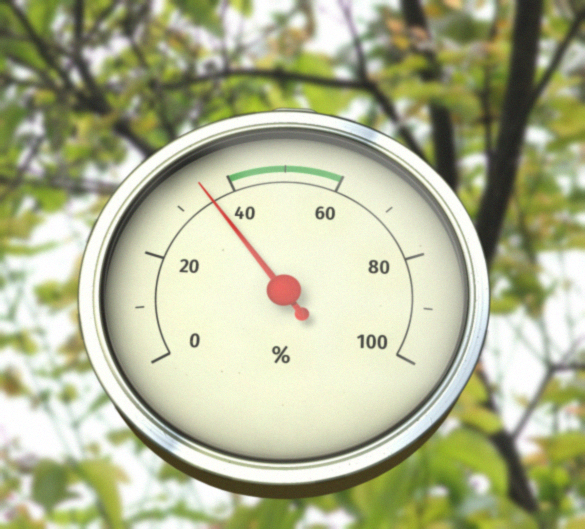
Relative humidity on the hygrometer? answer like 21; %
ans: 35; %
